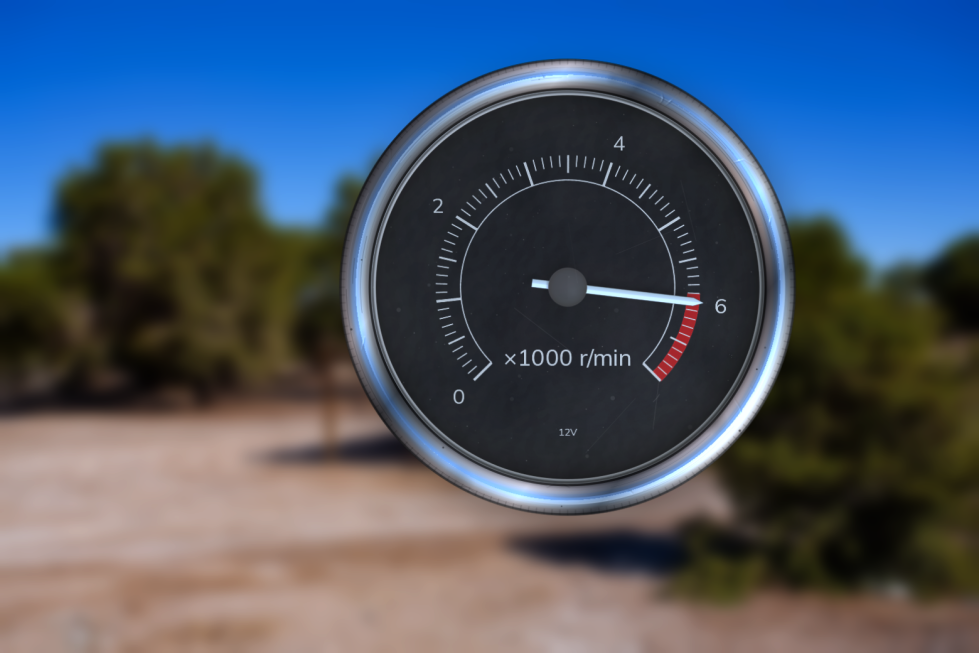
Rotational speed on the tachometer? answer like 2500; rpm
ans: 6000; rpm
